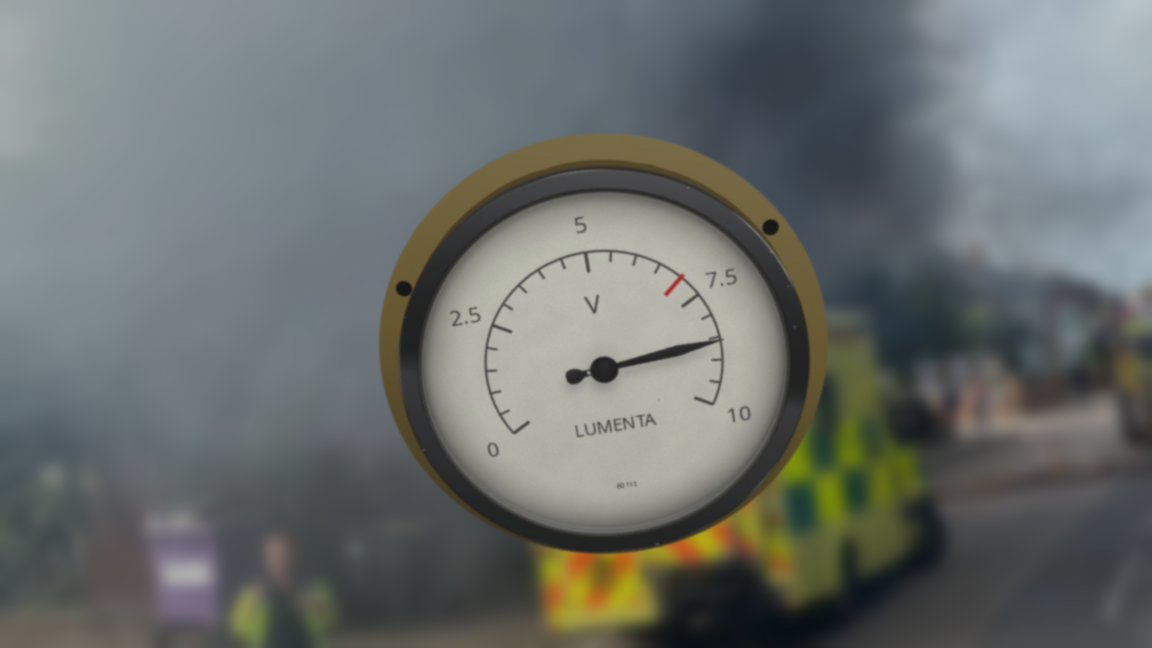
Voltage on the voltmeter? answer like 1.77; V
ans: 8.5; V
